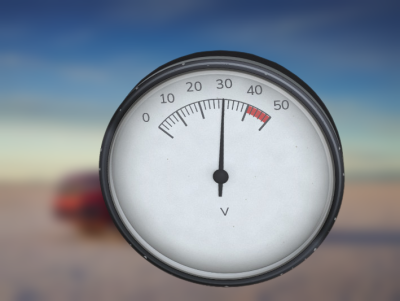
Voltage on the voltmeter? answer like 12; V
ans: 30; V
